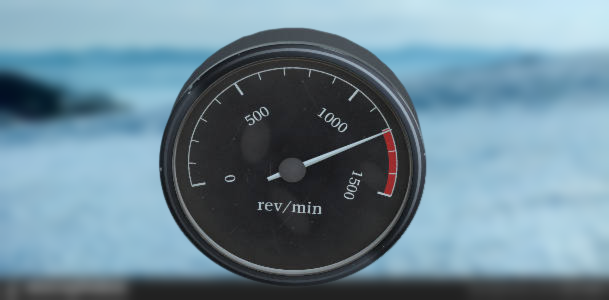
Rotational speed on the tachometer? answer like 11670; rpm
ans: 1200; rpm
